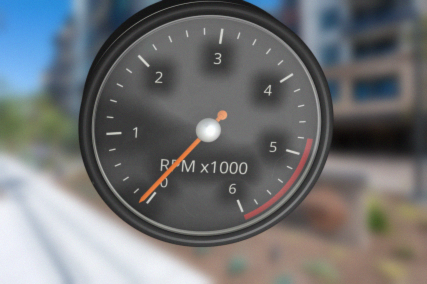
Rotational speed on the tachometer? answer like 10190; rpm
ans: 100; rpm
